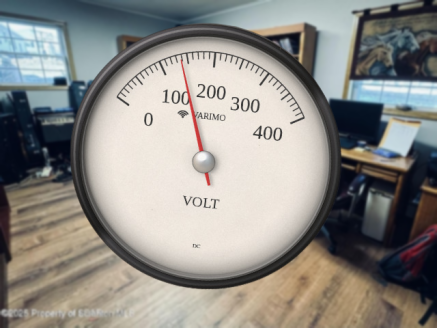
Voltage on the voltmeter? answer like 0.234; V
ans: 140; V
